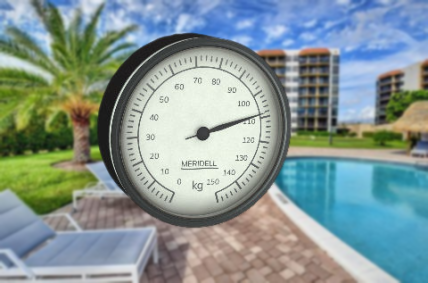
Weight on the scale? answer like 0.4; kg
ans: 108; kg
